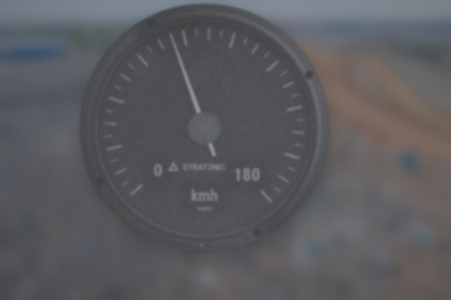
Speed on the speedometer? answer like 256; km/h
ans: 75; km/h
